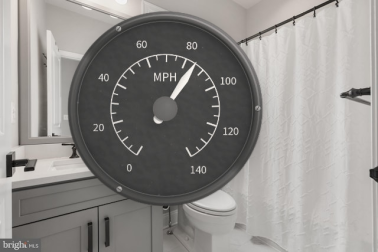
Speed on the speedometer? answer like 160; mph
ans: 85; mph
